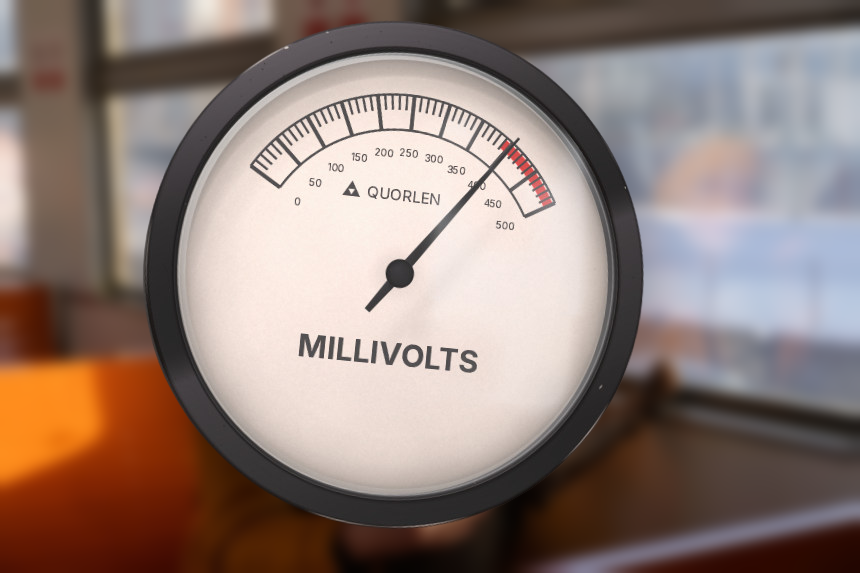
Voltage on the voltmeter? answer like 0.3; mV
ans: 400; mV
